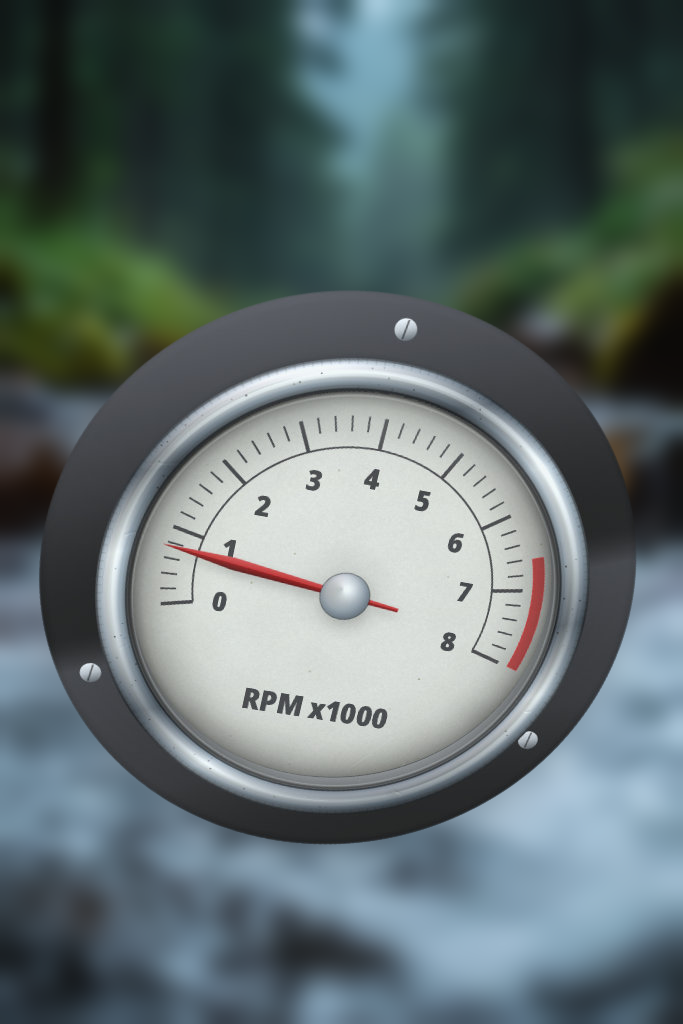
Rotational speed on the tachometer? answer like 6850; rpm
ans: 800; rpm
